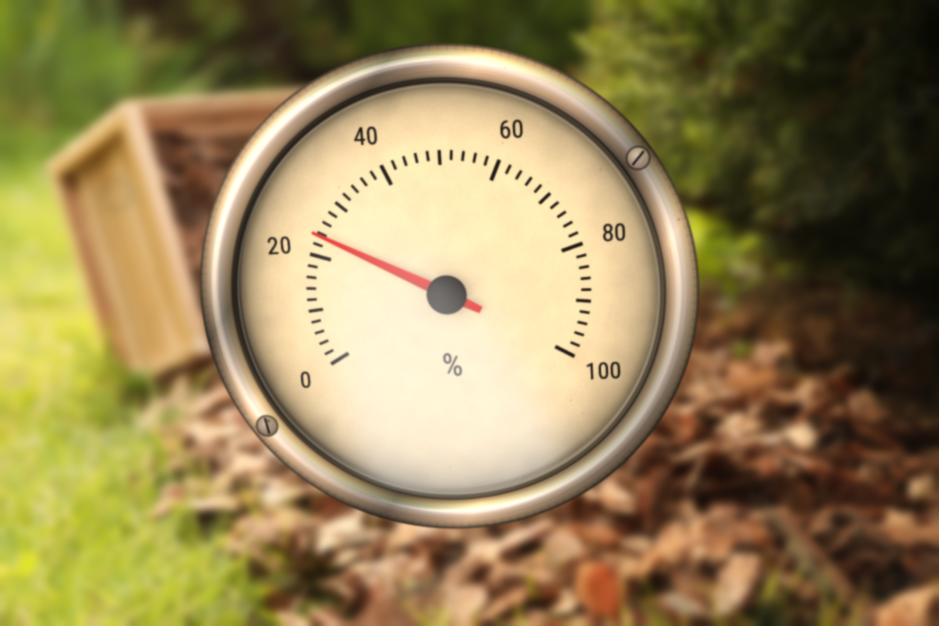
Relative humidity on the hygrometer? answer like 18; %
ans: 24; %
